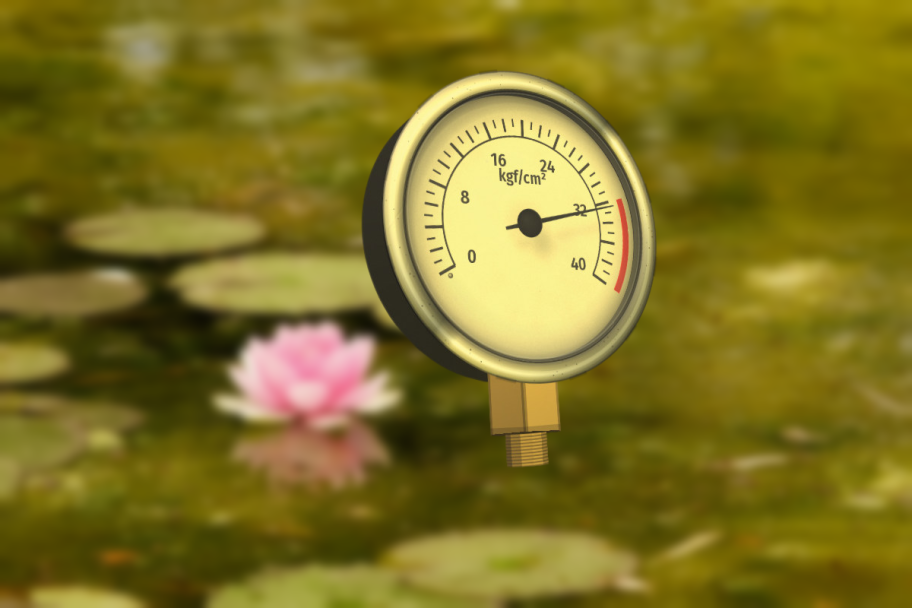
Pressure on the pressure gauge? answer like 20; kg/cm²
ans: 32.5; kg/cm²
